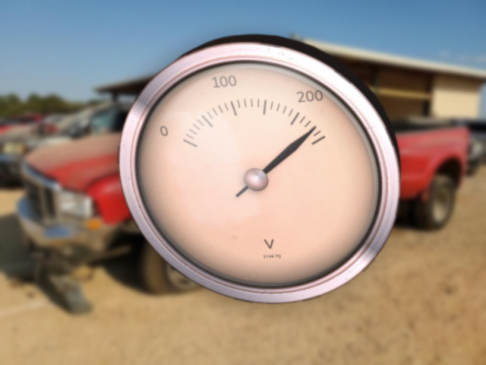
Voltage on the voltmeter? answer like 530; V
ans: 230; V
